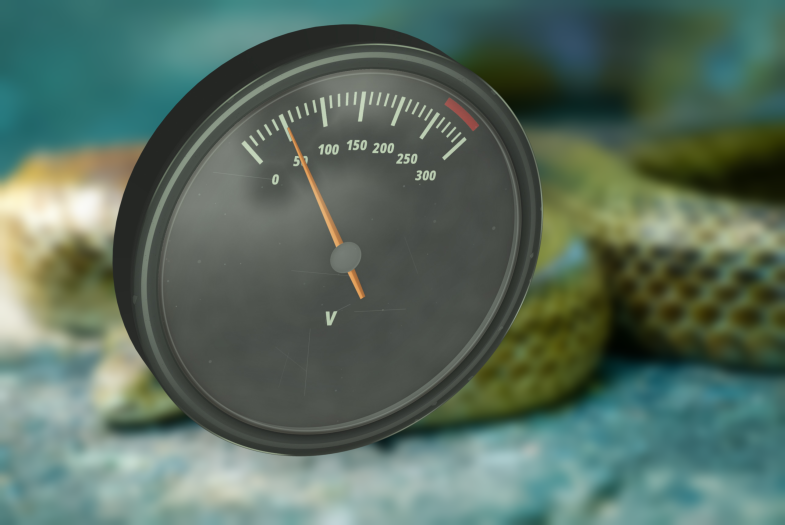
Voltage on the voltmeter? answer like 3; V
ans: 50; V
